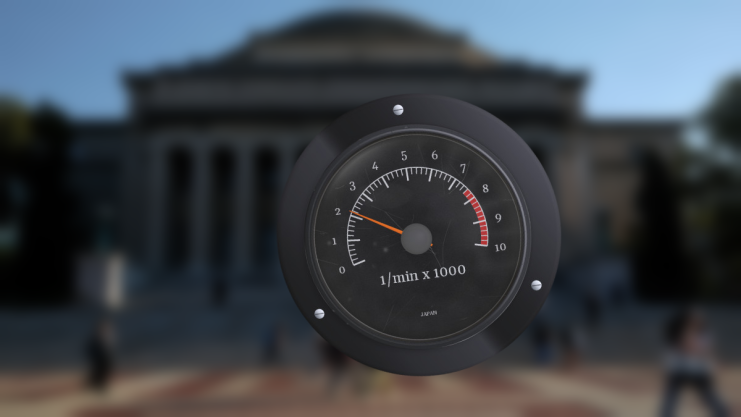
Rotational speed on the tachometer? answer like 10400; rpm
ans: 2200; rpm
